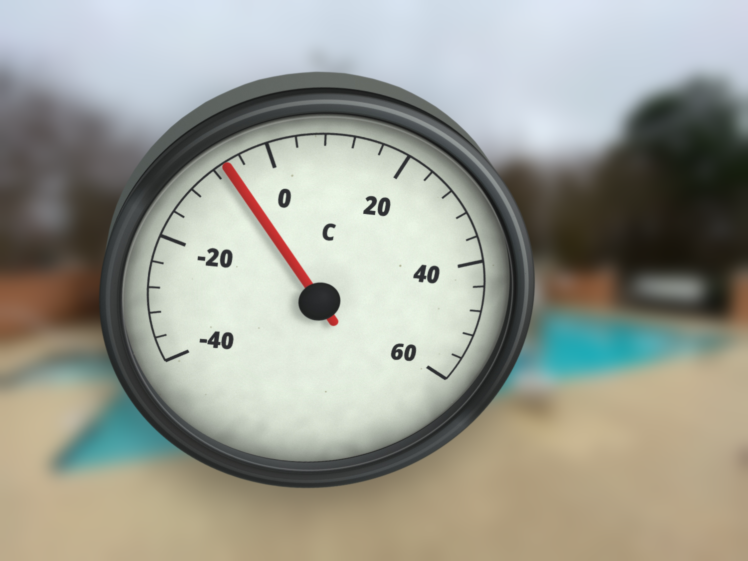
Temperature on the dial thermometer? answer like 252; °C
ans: -6; °C
